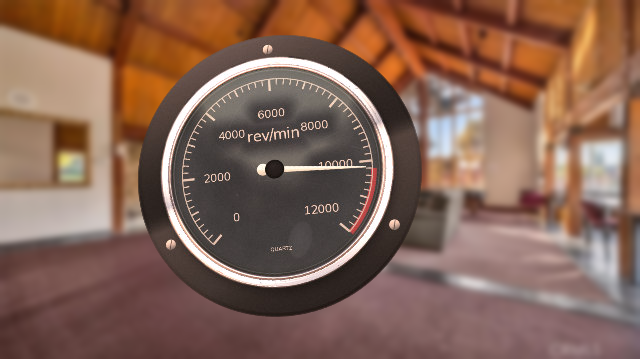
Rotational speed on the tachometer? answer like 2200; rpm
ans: 10200; rpm
